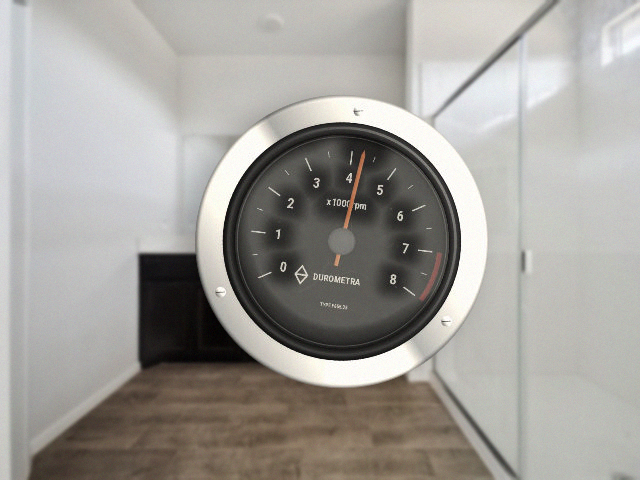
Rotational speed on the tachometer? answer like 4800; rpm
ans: 4250; rpm
